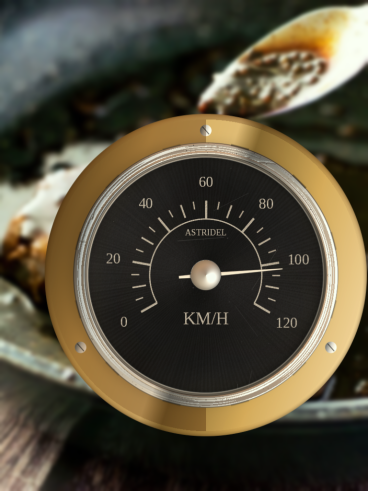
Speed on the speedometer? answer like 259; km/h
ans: 102.5; km/h
